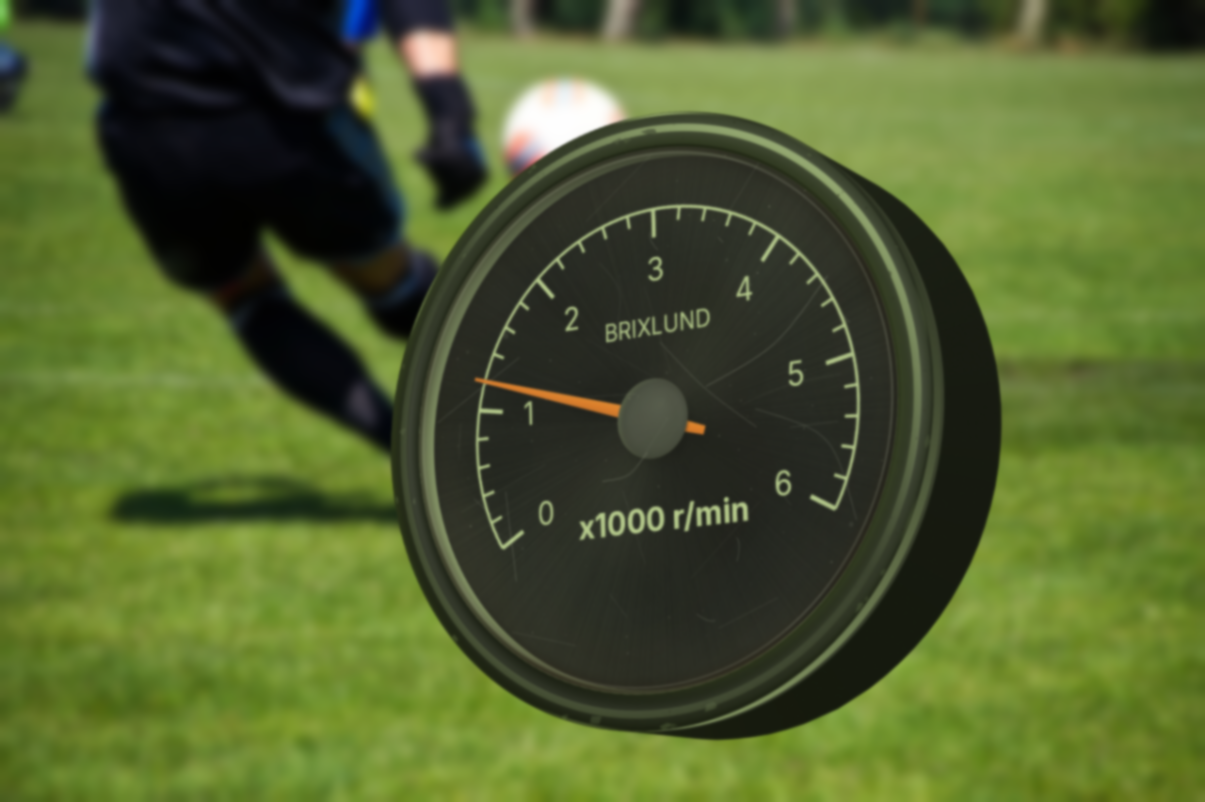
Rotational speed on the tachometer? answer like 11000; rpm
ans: 1200; rpm
